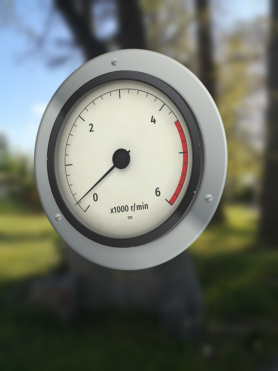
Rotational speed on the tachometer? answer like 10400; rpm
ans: 200; rpm
